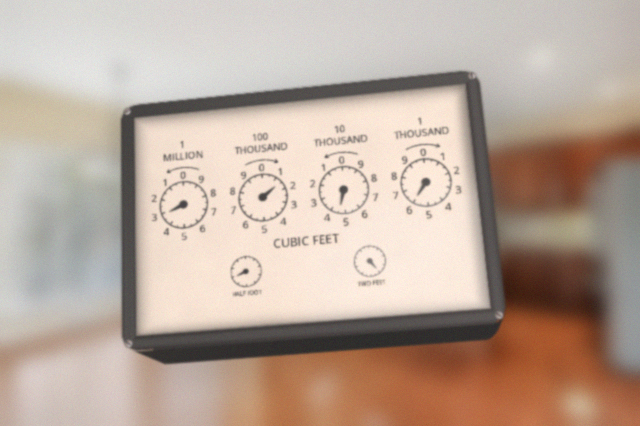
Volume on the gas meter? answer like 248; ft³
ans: 314600; ft³
